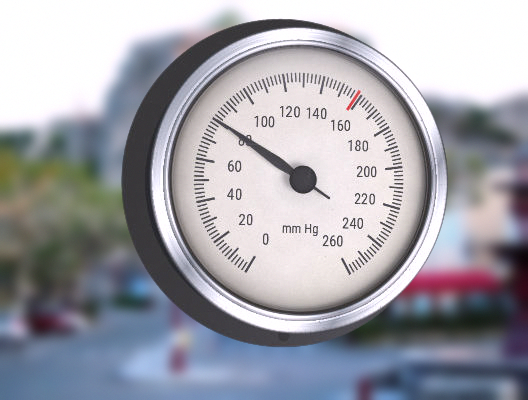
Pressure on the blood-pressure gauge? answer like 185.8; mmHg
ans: 80; mmHg
